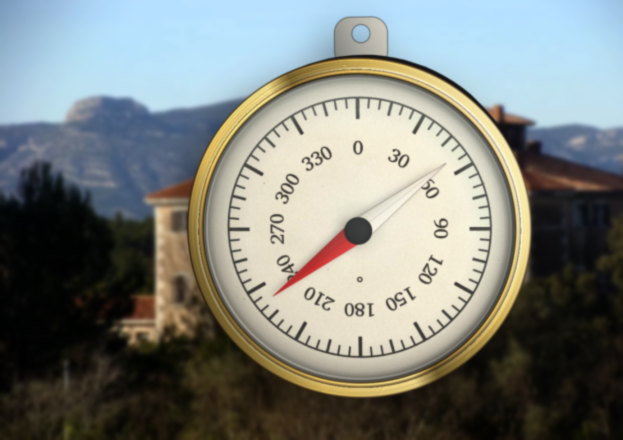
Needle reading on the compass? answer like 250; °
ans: 232.5; °
